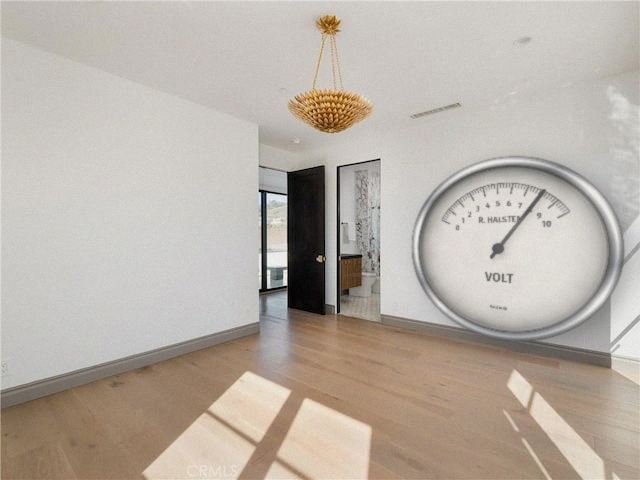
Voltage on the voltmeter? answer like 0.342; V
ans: 8; V
